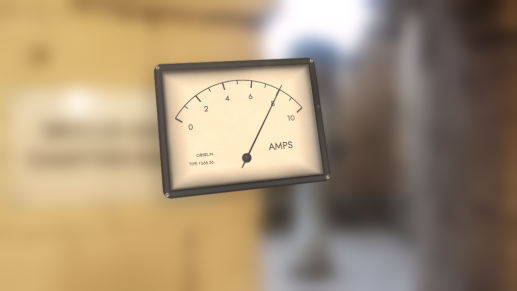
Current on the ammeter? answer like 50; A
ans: 8; A
